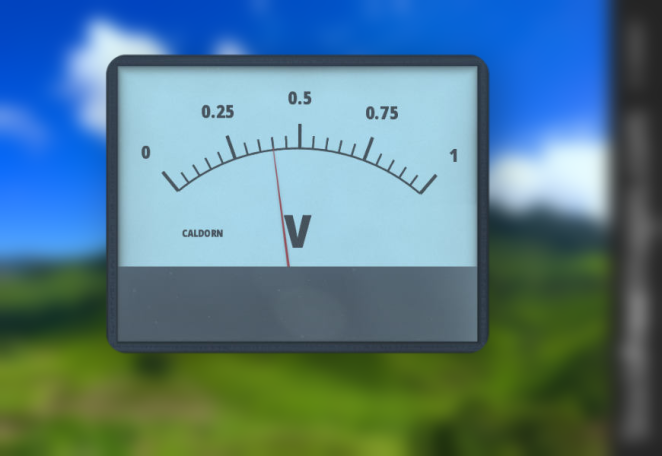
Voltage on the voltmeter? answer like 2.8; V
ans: 0.4; V
